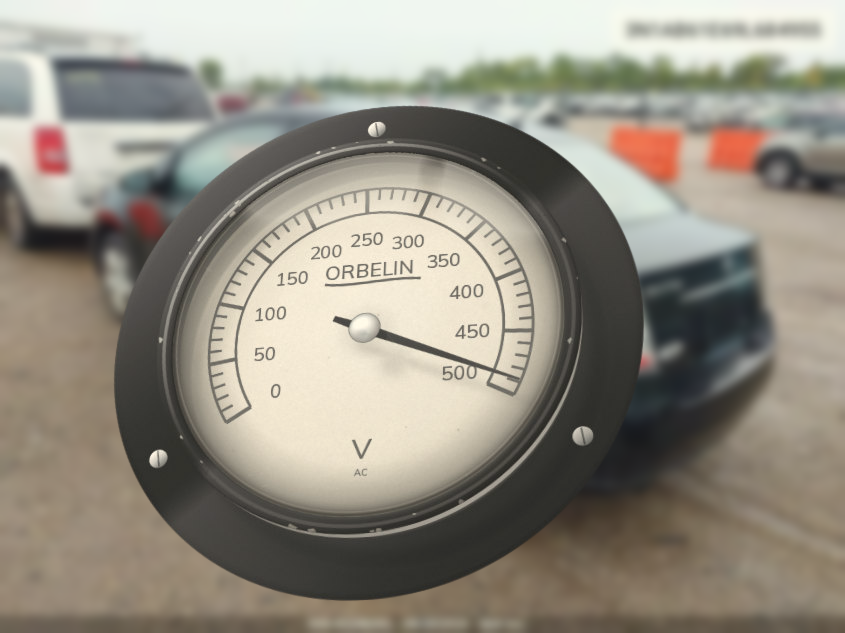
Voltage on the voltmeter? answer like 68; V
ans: 490; V
